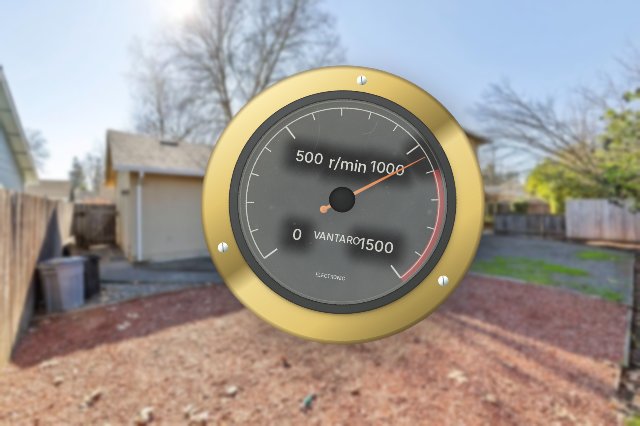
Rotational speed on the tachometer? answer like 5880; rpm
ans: 1050; rpm
